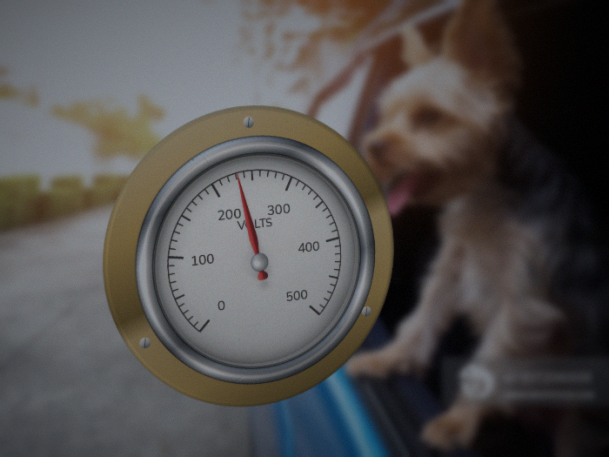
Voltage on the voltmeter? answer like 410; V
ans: 230; V
